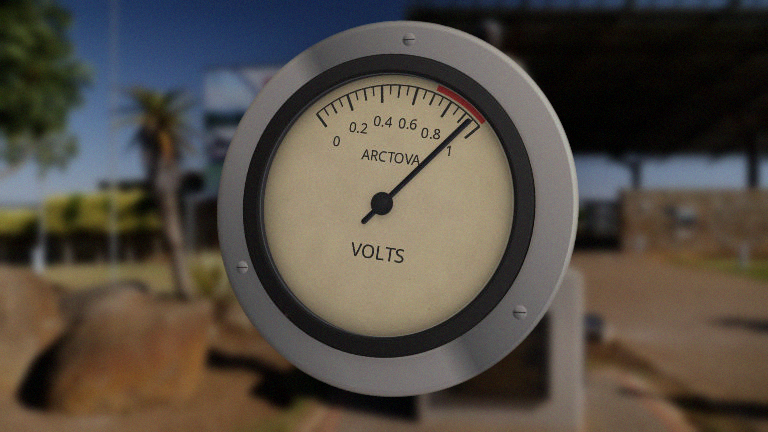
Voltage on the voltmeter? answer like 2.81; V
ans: 0.95; V
